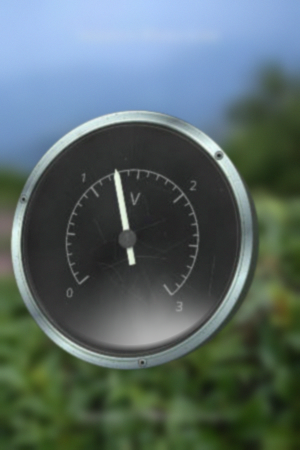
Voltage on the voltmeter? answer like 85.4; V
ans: 1.3; V
